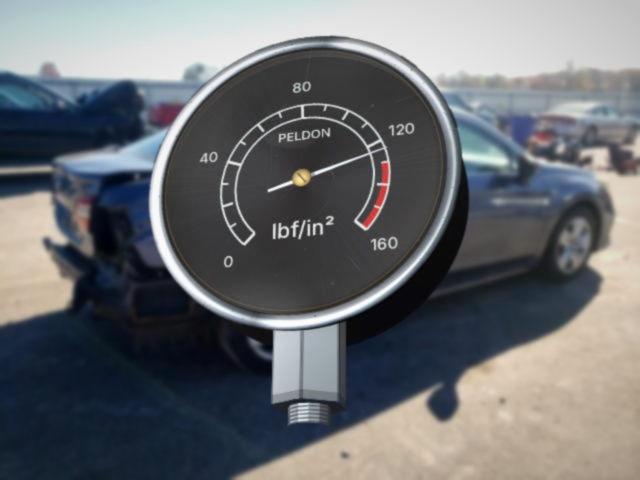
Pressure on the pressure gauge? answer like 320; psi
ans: 125; psi
